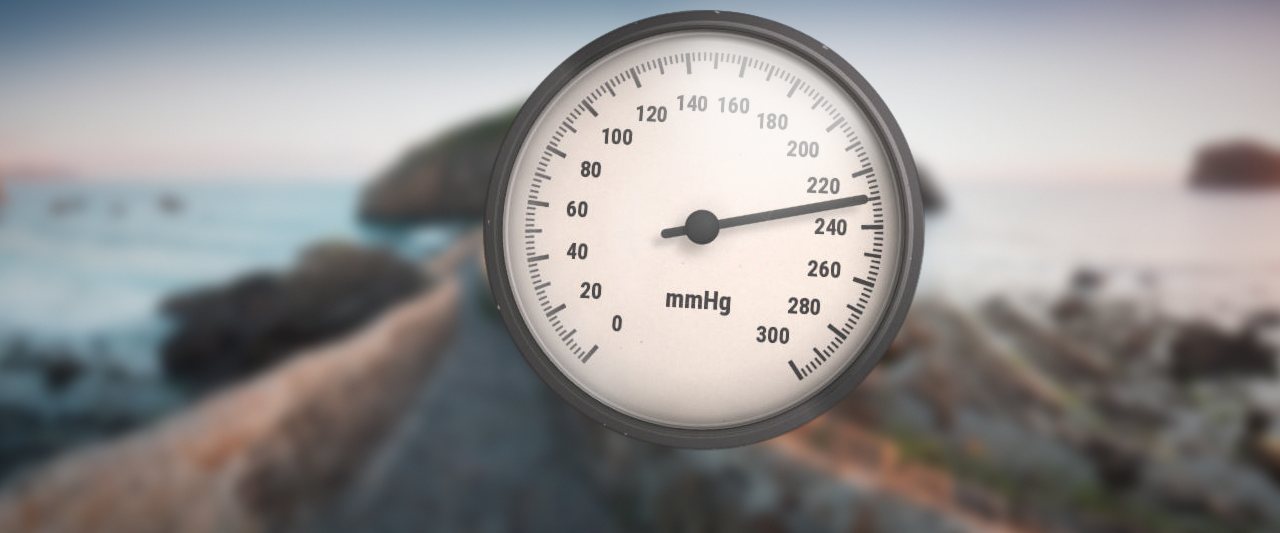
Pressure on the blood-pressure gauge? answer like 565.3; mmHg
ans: 230; mmHg
